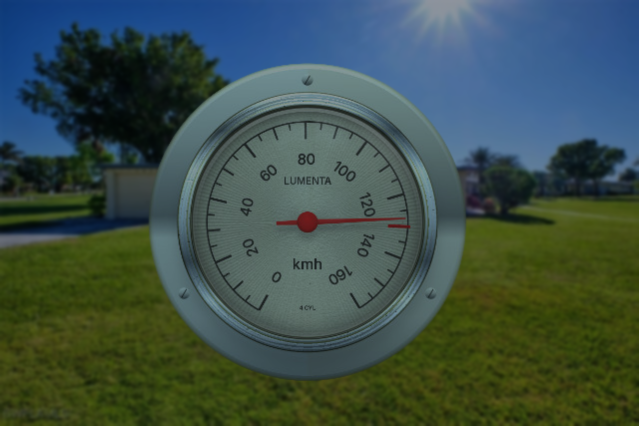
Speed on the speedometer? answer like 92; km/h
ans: 127.5; km/h
